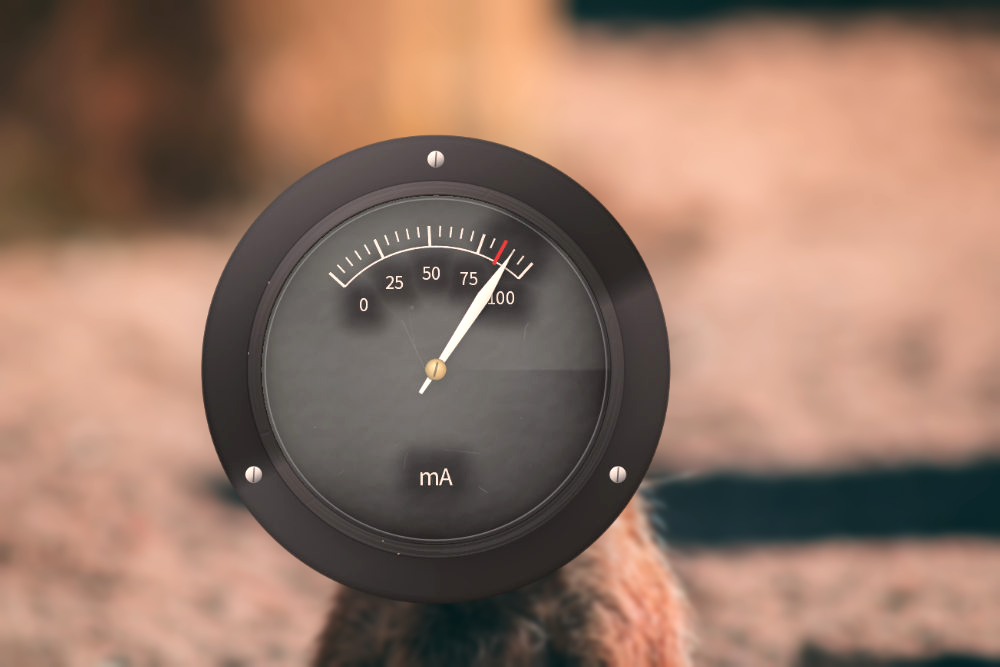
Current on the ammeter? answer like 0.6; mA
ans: 90; mA
